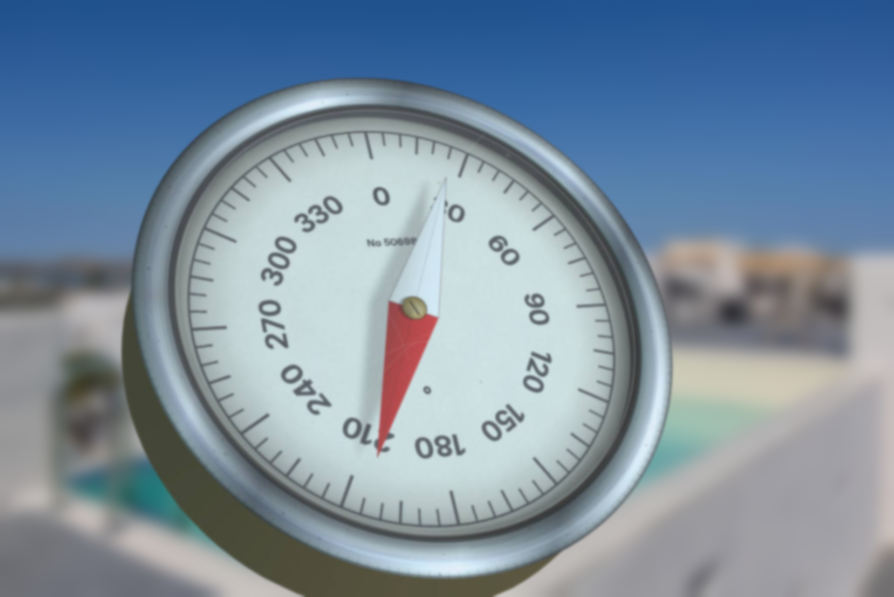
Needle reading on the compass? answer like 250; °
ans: 205; °
